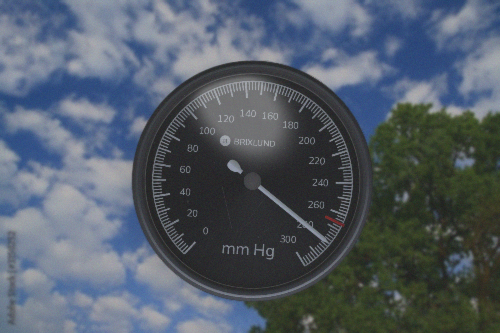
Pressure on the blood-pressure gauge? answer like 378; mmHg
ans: 280; mmHg
